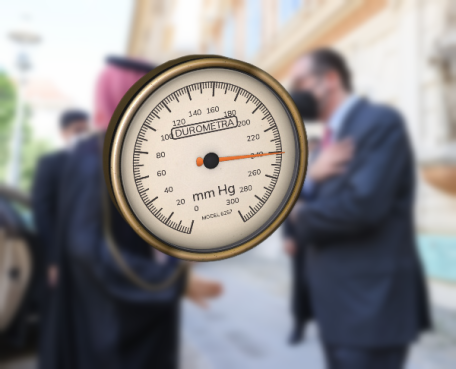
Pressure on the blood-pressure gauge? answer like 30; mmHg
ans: 240; mmHg
